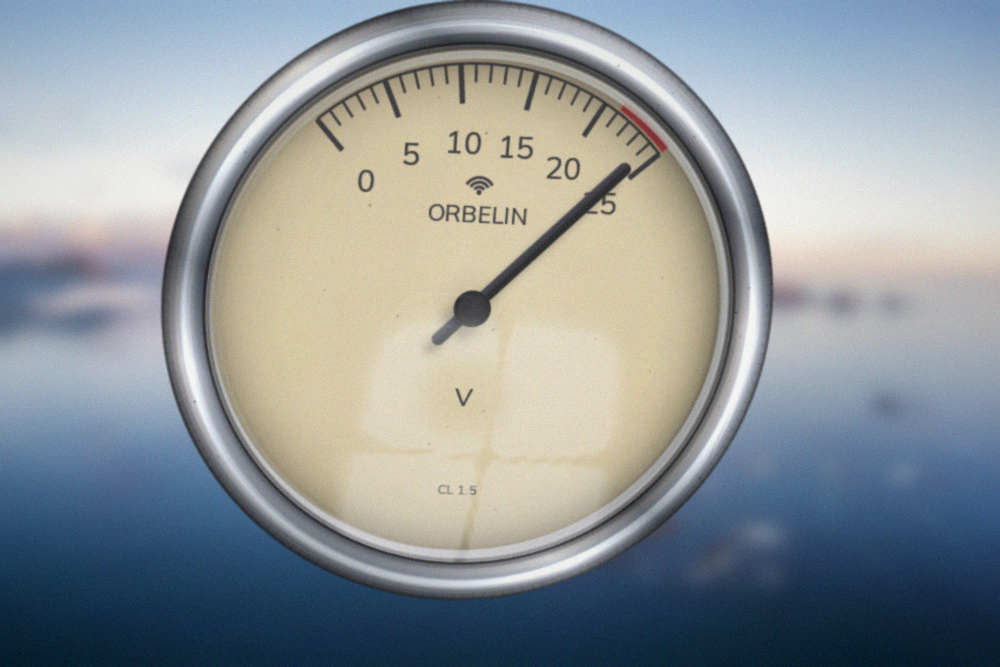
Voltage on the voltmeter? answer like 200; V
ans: 24; V
